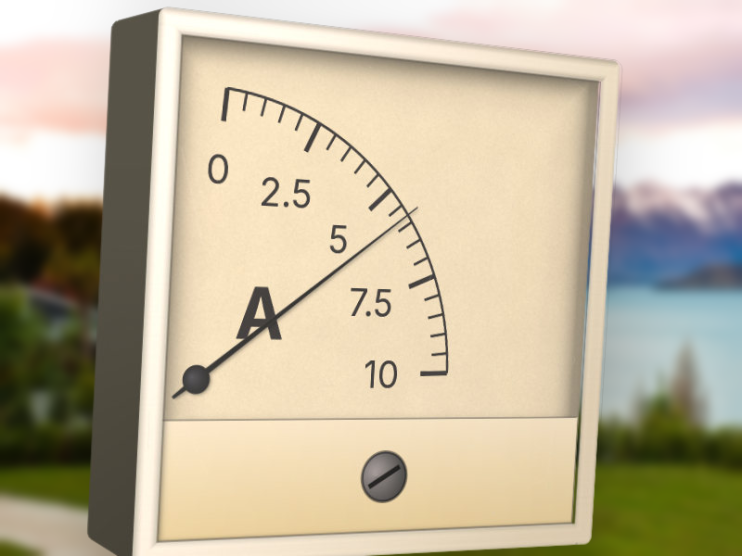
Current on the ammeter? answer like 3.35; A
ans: 5.75; A
